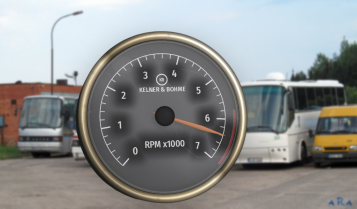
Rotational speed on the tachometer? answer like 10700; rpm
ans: 6400; rpm
